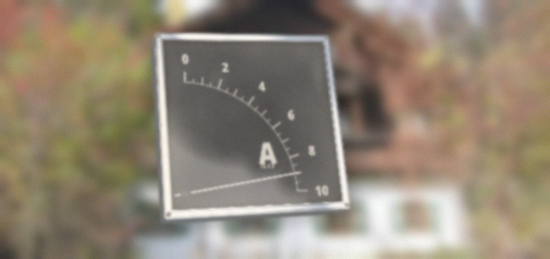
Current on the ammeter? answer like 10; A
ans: 9; A
